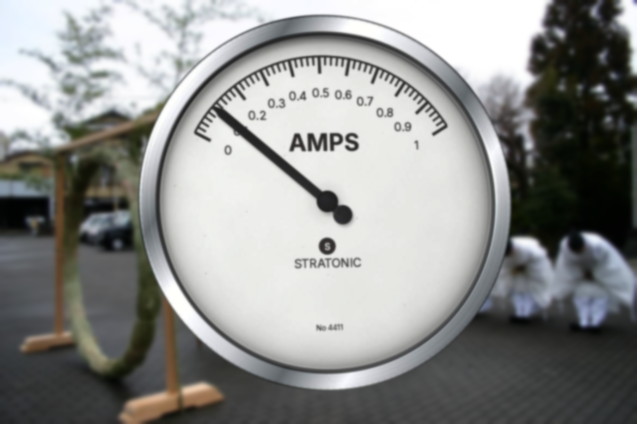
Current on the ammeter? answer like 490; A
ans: 0.1; A
